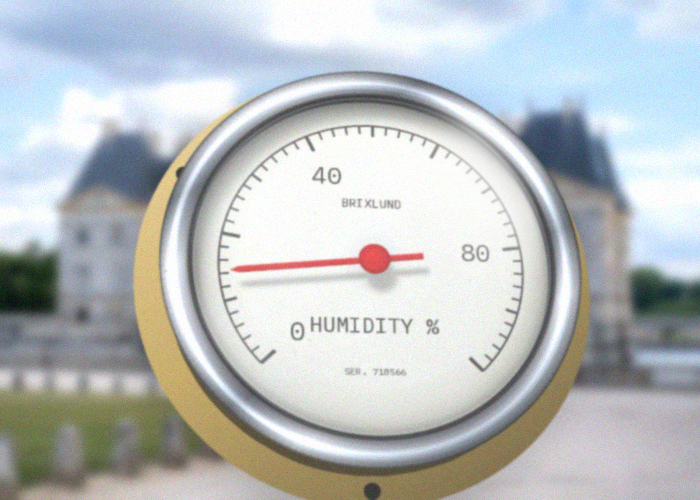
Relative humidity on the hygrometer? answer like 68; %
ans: 14; %
